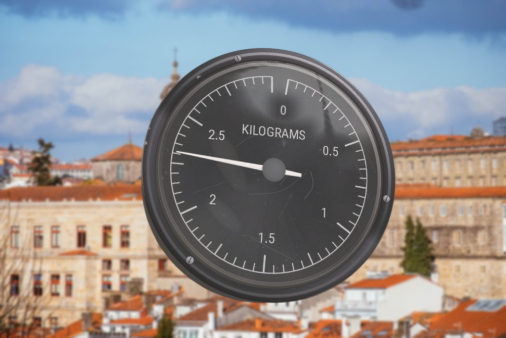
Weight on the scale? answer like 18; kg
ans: 2.3; kg
